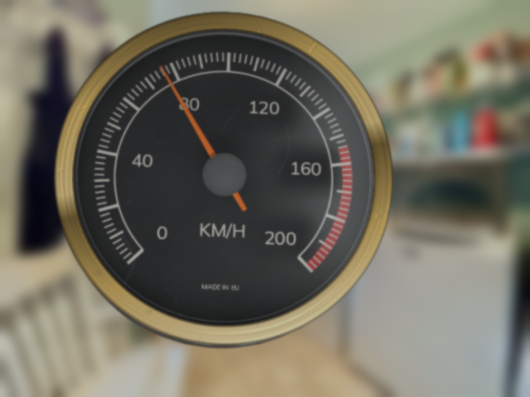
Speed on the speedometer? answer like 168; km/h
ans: 76; km/h
